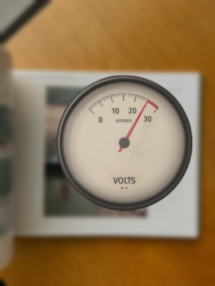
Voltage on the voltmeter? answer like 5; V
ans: 25; V
